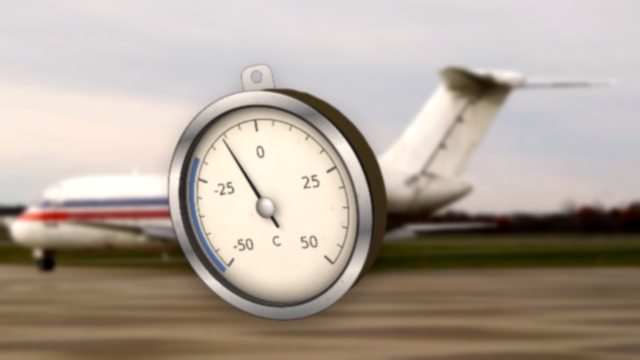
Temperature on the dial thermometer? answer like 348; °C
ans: -10; °C
